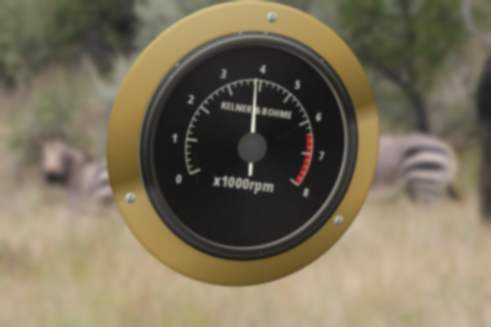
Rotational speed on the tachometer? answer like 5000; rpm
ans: 3800; rpm
